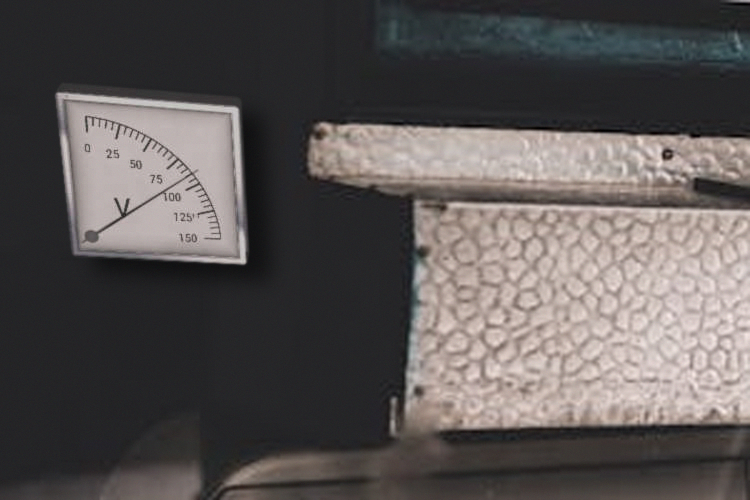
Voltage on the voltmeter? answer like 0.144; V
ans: 90; V
